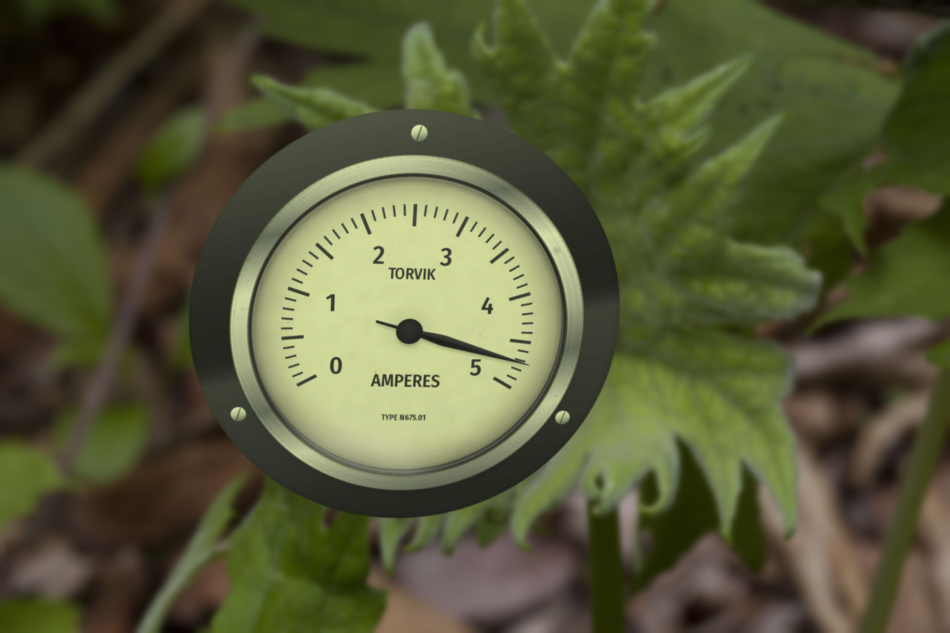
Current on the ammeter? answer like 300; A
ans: 4.7; A
